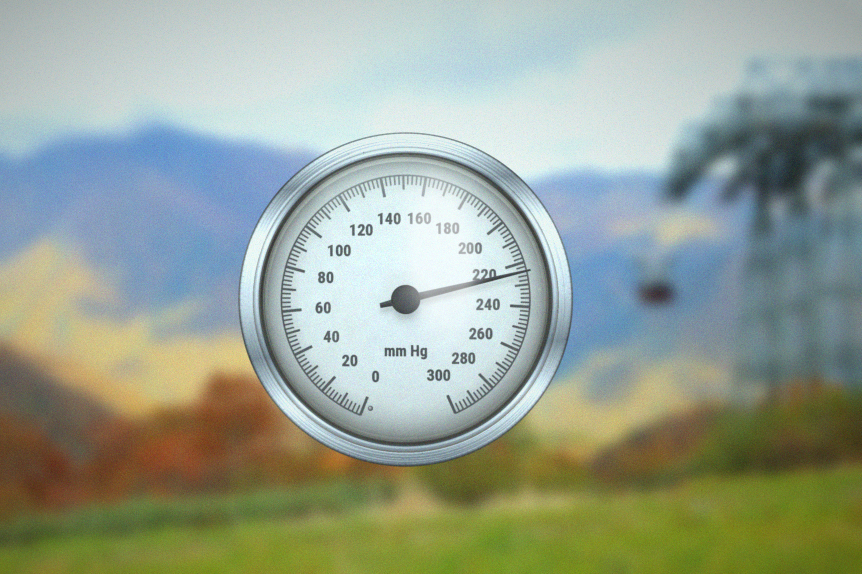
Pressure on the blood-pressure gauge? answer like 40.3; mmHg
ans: 224; mmHg
